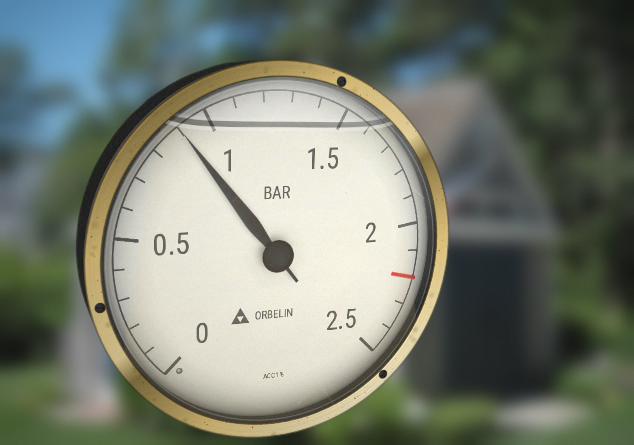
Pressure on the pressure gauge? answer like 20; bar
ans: 0.9; bar
